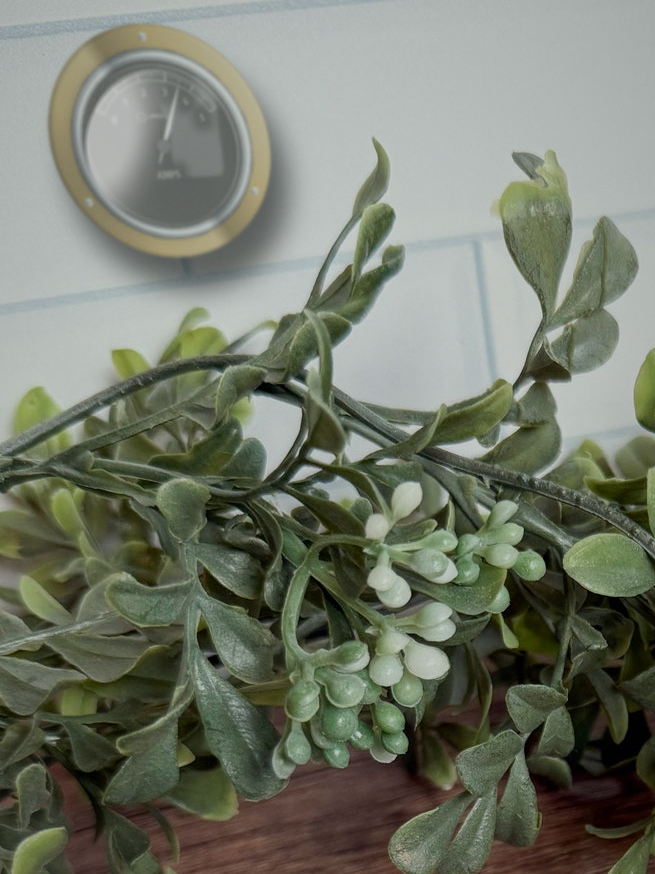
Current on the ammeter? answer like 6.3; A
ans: 3.5; A
